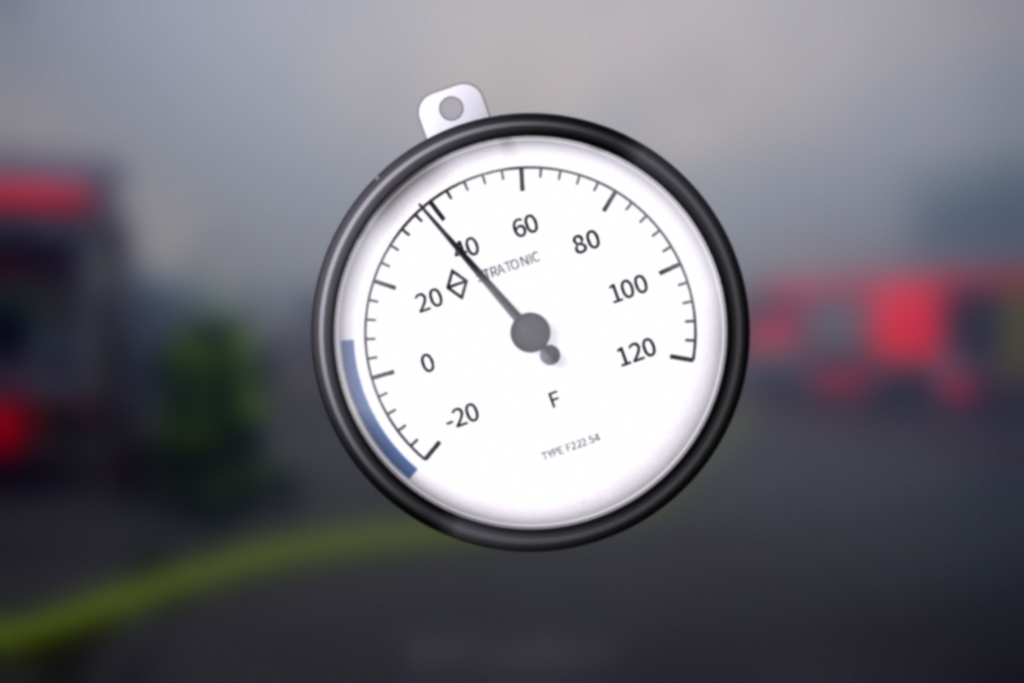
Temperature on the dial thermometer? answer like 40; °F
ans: 38; °F
